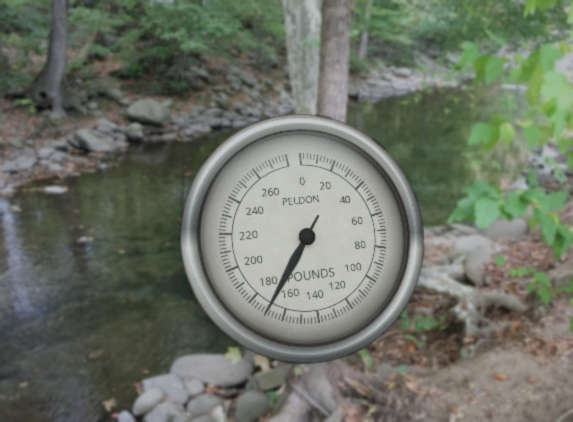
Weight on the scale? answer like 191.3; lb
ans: 170; lb
